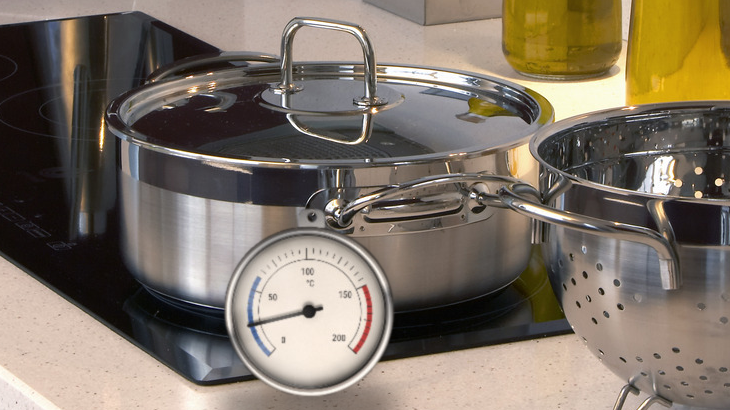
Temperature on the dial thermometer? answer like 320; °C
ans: 25; °C
